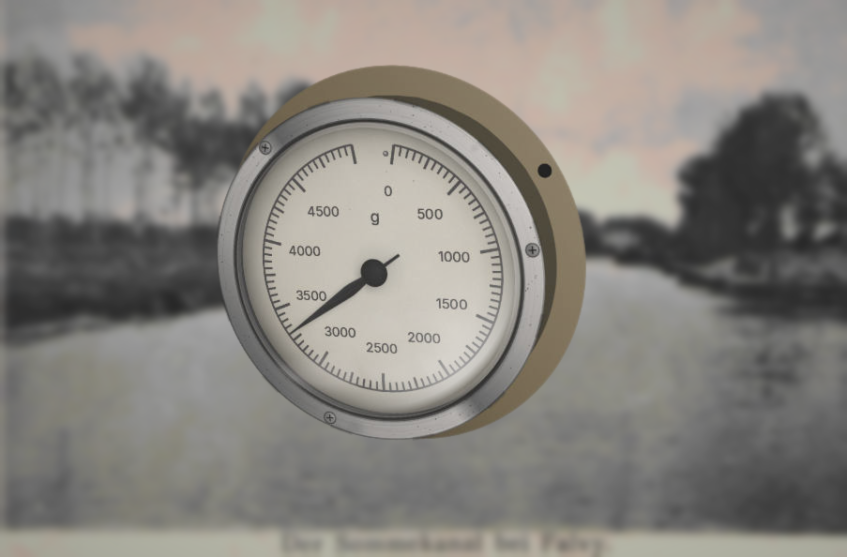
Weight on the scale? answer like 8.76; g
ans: 3300; g
